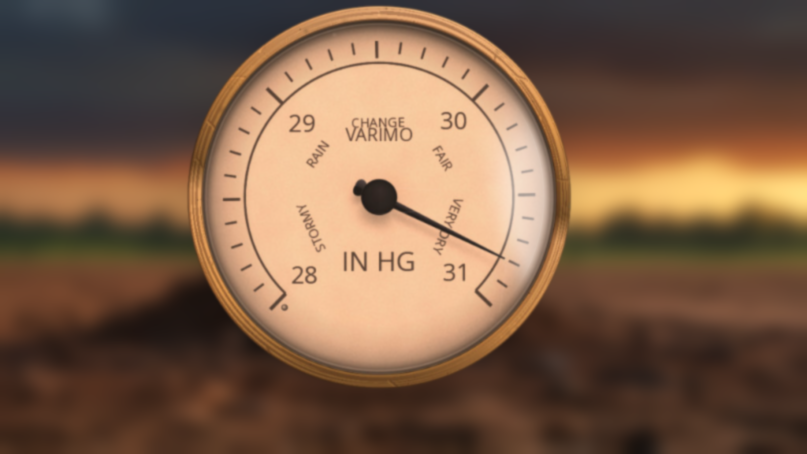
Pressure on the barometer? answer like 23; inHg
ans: 30.8; inHg
